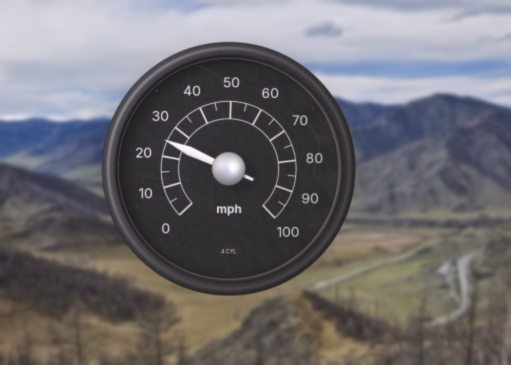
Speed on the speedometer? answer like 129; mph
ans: 25; mph
